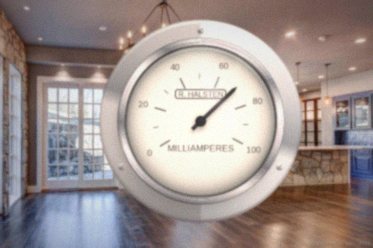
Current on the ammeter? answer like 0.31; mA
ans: 70; mA
